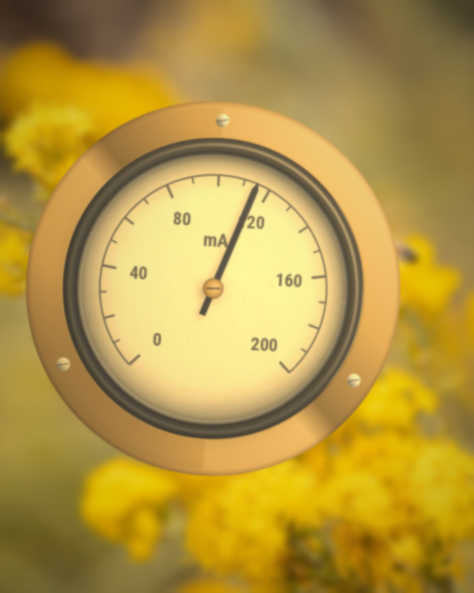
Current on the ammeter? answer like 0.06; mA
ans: 115; mA
